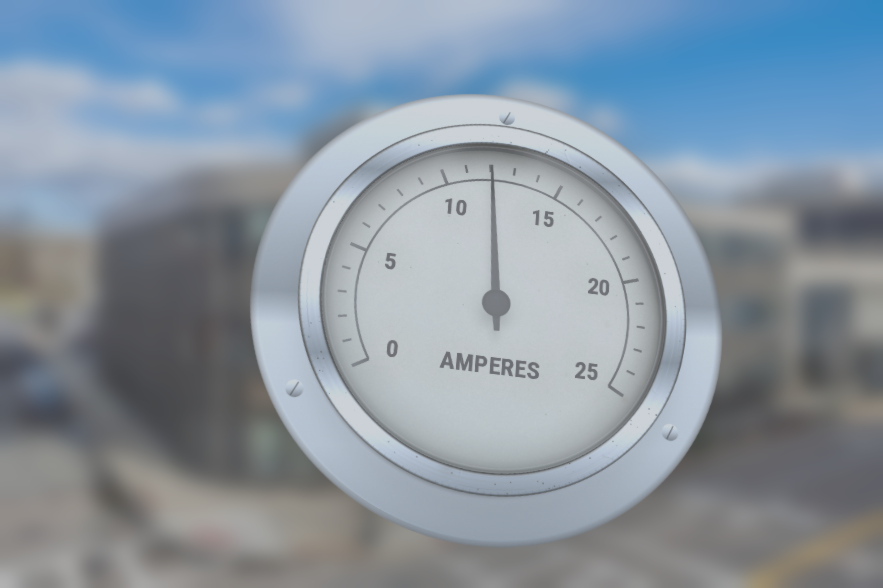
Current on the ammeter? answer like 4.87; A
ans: 12; A
